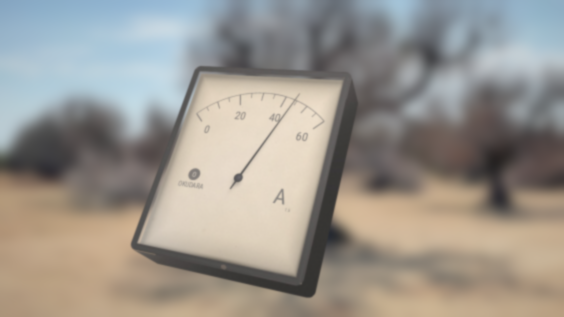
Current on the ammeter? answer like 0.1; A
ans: 45; A
